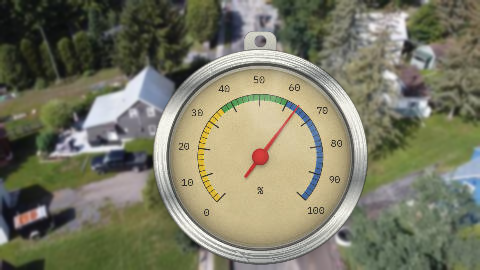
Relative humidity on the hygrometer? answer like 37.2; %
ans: 64; %
